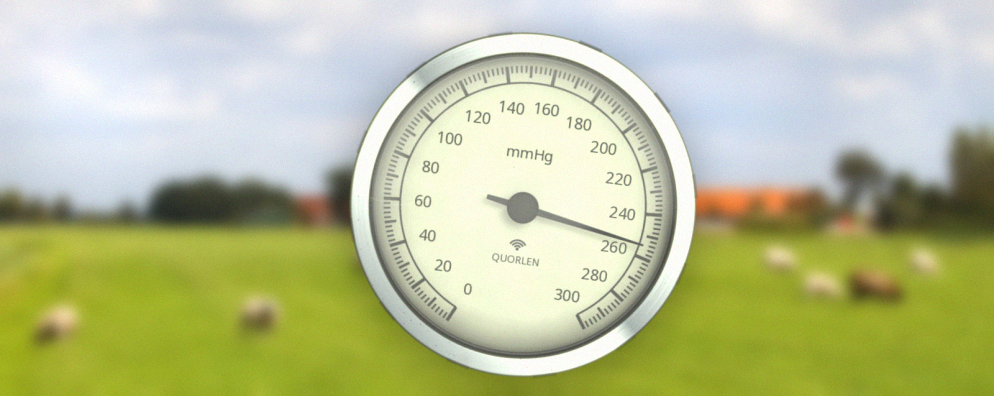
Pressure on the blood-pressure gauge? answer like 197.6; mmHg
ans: 254; mmHg
